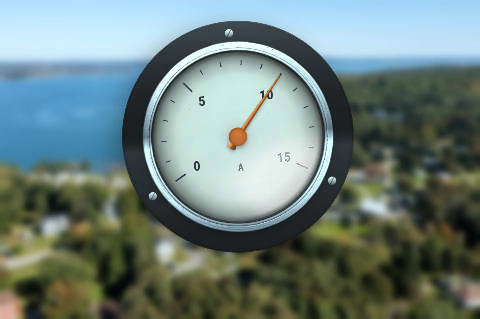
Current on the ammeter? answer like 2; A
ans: 10; A
